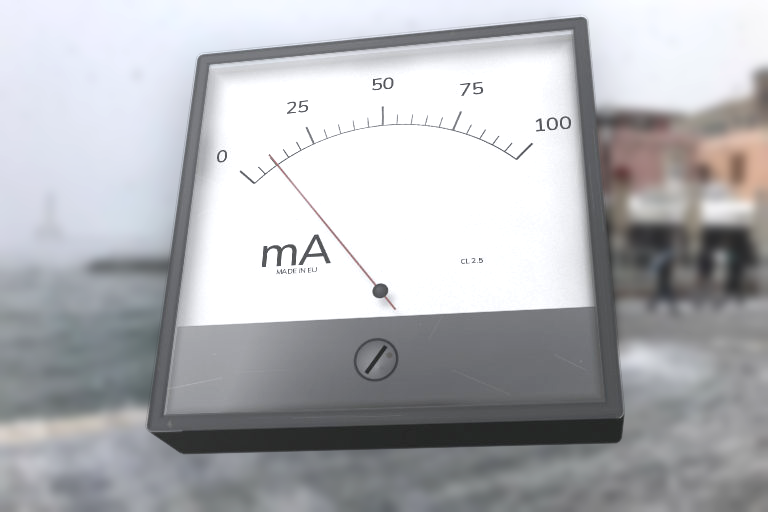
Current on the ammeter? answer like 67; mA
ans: 10; mA
